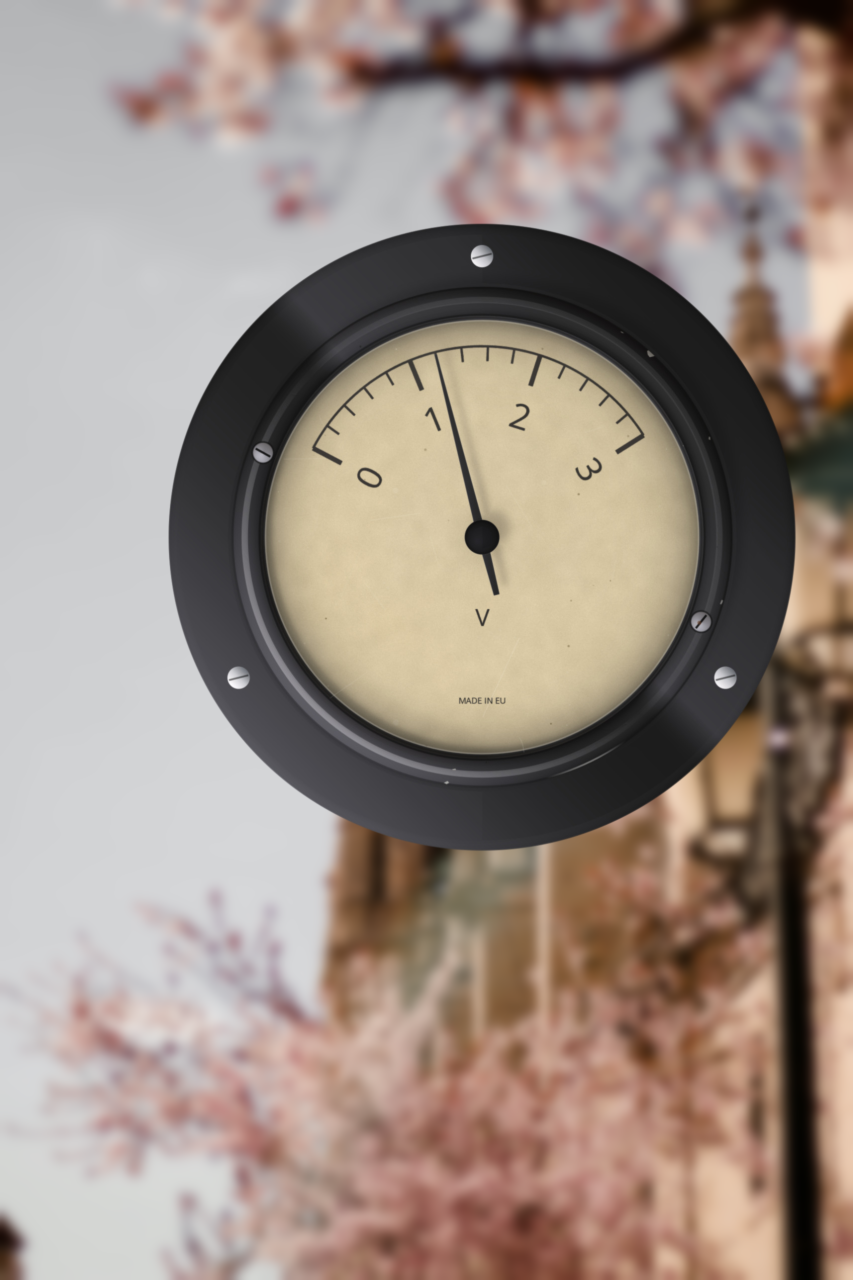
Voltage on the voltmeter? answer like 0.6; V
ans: 1.2; V
